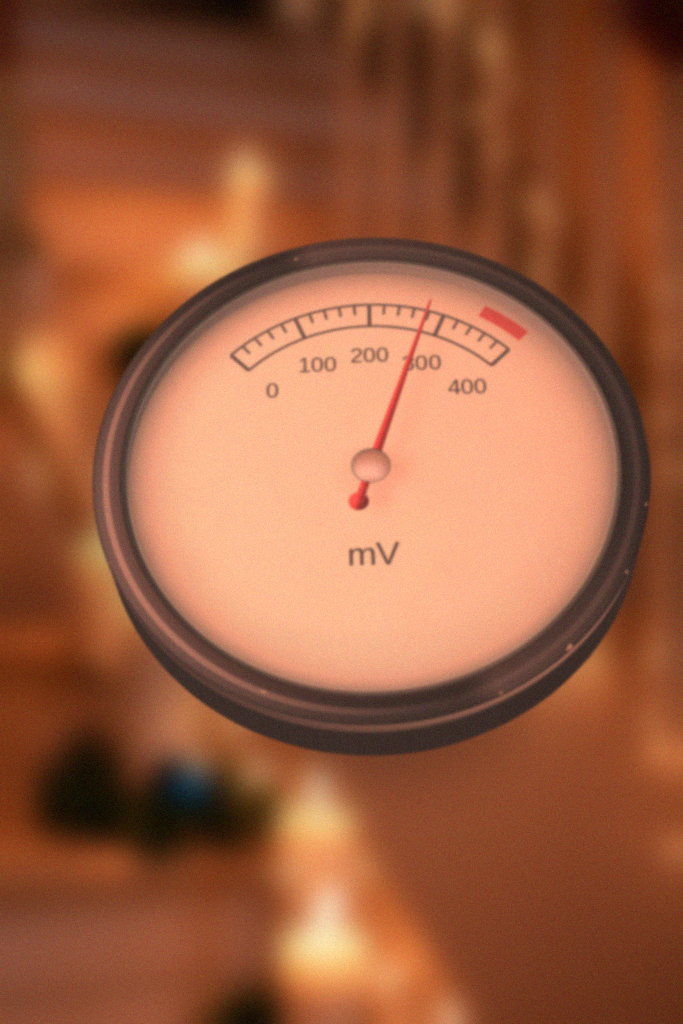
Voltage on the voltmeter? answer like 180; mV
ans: 280; mV
